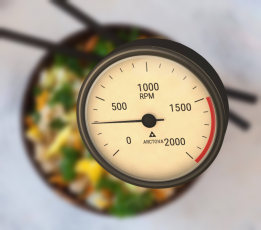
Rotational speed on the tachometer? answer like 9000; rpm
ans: 300; rpm
